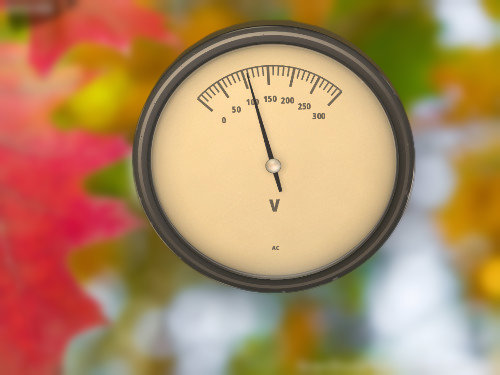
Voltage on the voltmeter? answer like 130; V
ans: 110; V
